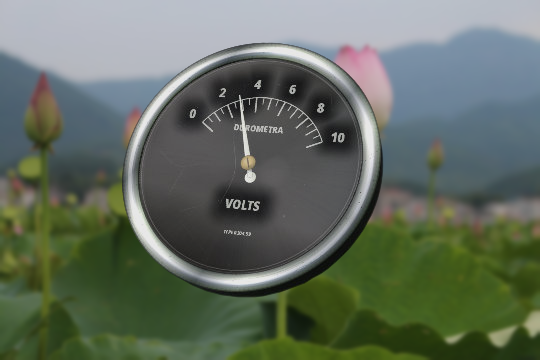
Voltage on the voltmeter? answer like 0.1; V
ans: 3; V
